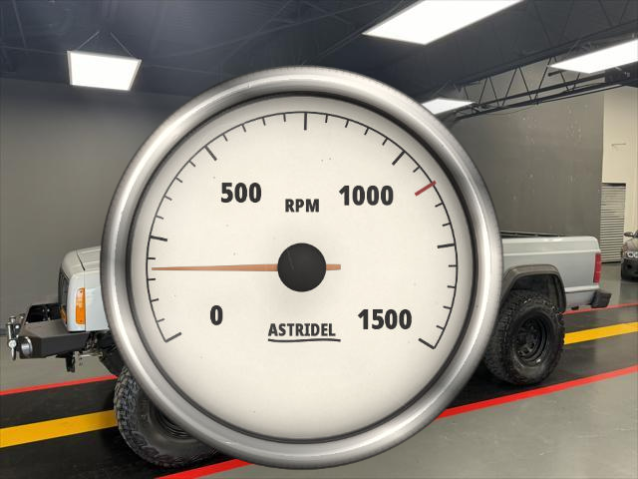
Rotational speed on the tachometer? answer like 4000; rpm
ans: 175; rpm
